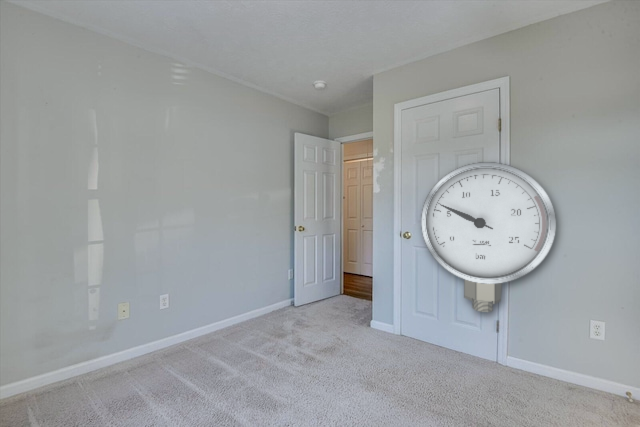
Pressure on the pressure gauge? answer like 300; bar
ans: 6; bar
